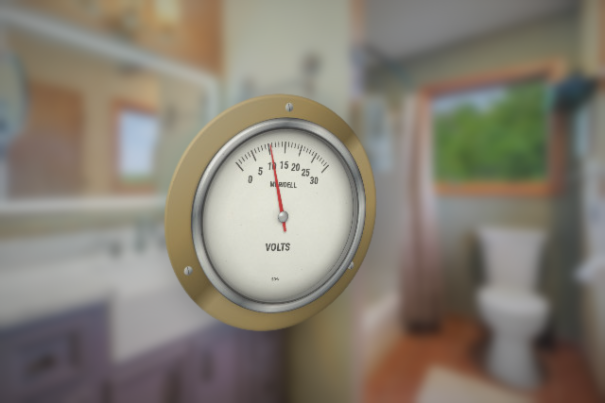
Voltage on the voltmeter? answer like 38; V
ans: 10; V
